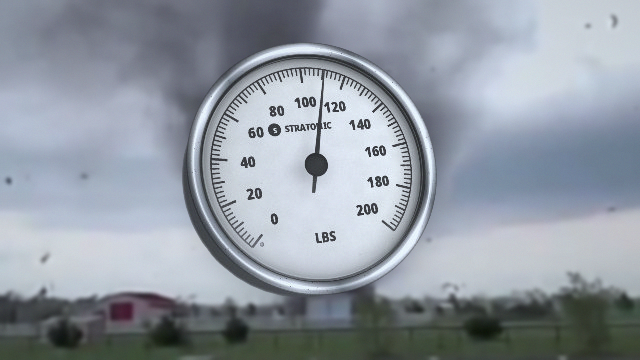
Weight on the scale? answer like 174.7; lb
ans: 110; lb
